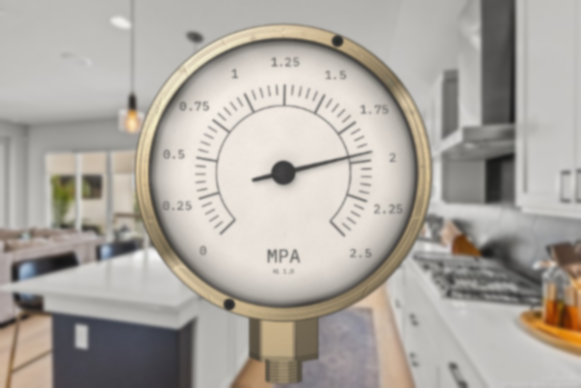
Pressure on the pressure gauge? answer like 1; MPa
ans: 1.95; MPa
